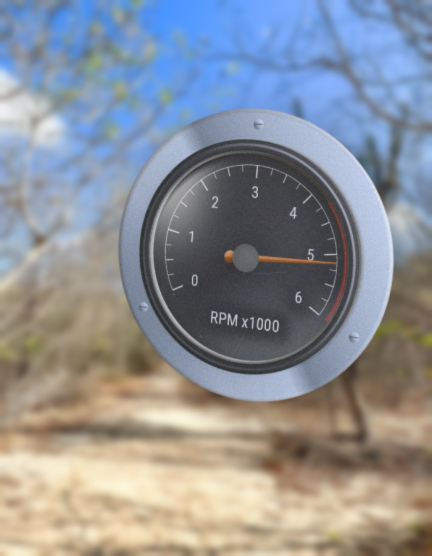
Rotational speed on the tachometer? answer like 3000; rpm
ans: 5125; rpm
